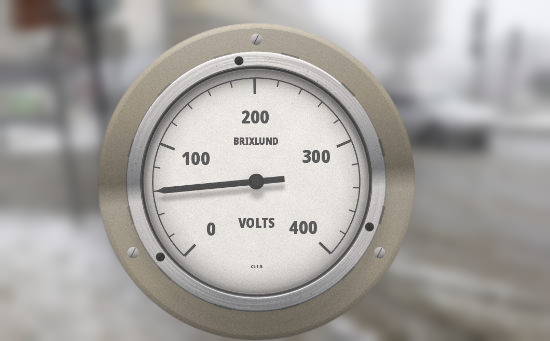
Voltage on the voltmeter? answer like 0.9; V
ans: 60; V
